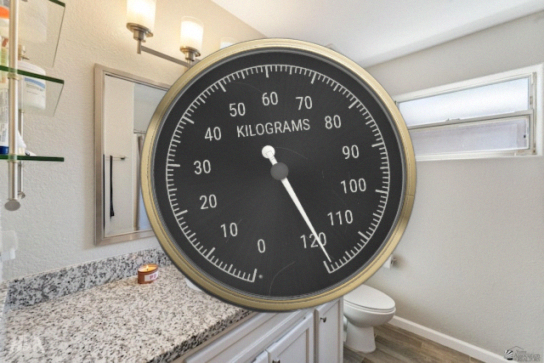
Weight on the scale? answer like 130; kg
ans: 119; kg
